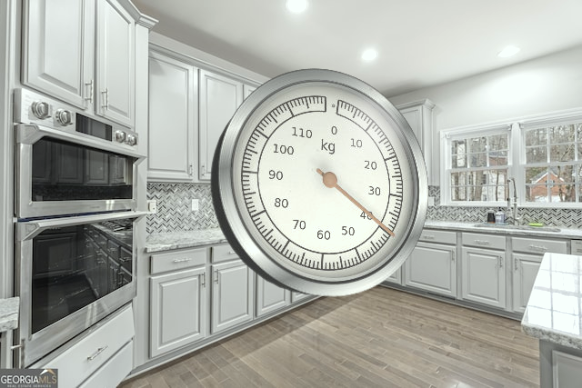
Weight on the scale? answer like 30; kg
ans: 40; kg
